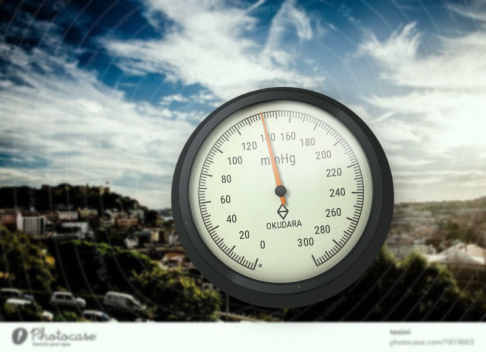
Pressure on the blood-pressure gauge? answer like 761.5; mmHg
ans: 140; mmHg
